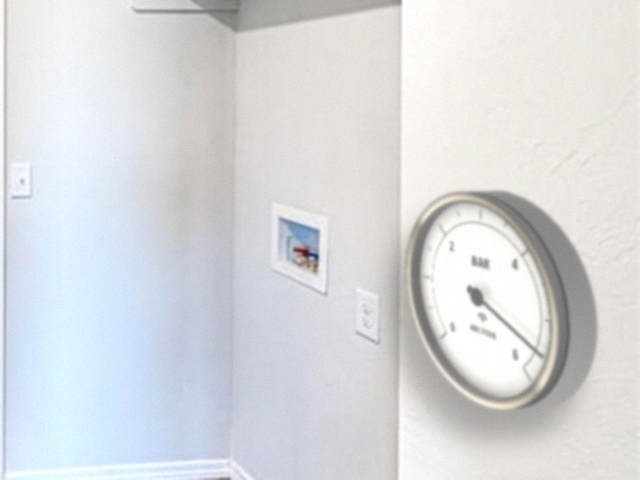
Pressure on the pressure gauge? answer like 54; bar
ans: 5.5; bar
